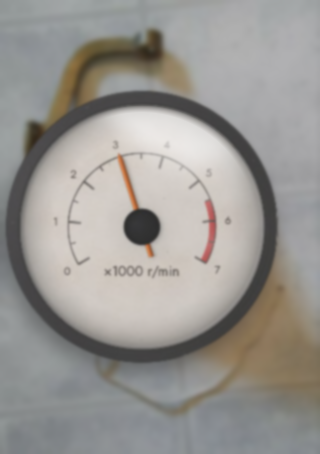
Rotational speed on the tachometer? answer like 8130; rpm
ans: 3000; rpm
